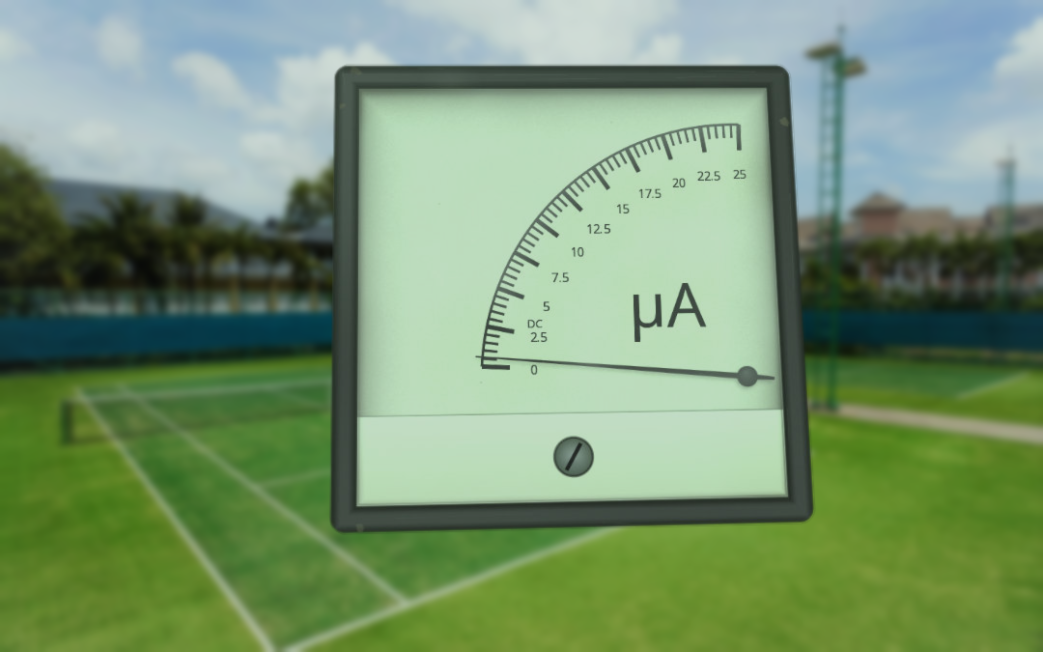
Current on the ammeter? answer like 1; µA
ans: 0.5; µA
